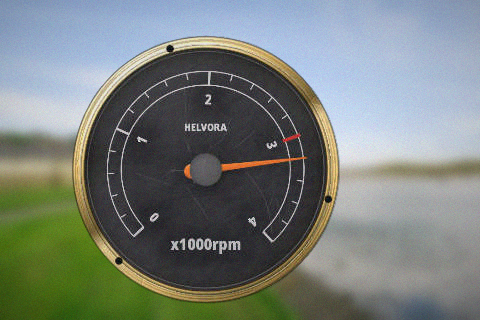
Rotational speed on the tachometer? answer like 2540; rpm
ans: 3200; rpm
